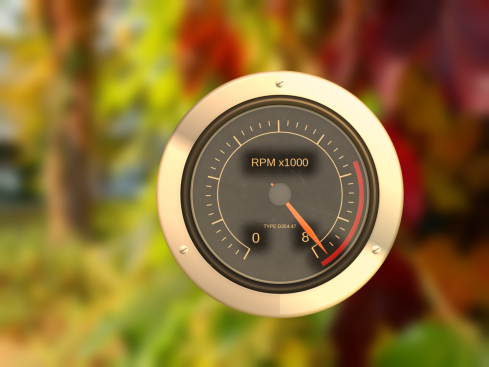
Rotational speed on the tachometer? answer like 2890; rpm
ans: 7800; rpm
